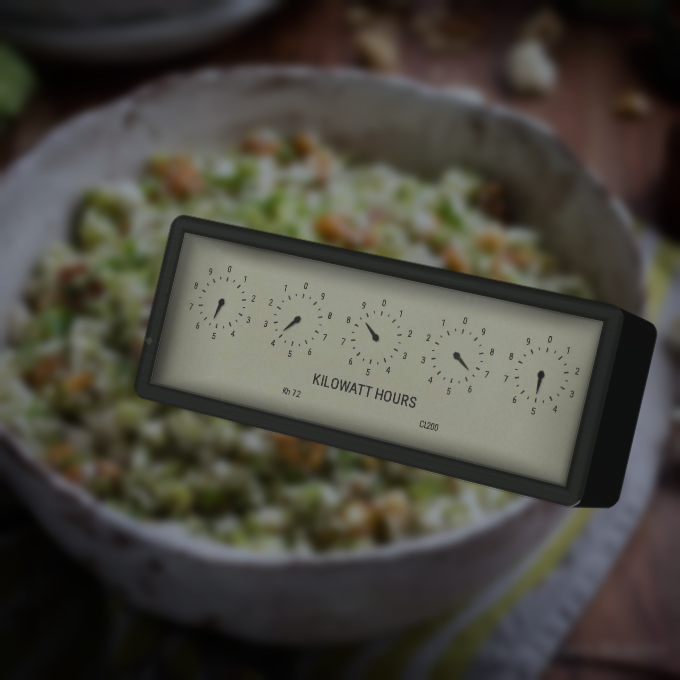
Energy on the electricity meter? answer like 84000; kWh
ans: 53865; kWh
